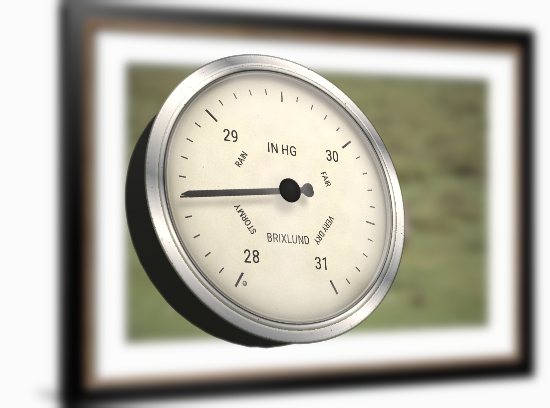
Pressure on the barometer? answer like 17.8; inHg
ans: 28.5; inHg
